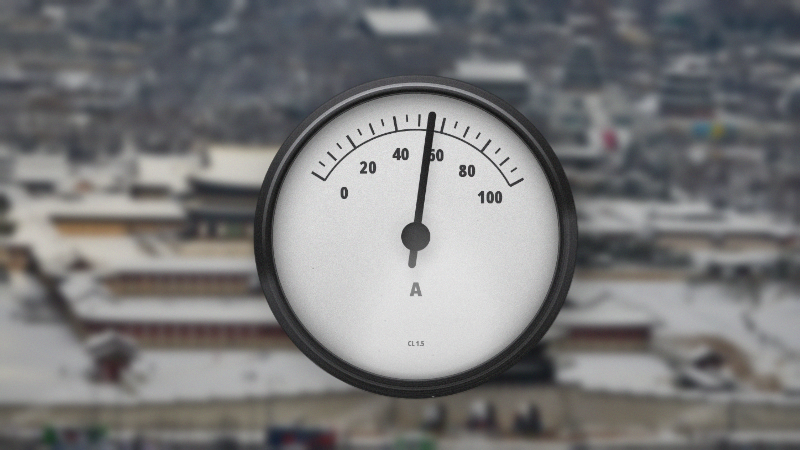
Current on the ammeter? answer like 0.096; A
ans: 55; A
